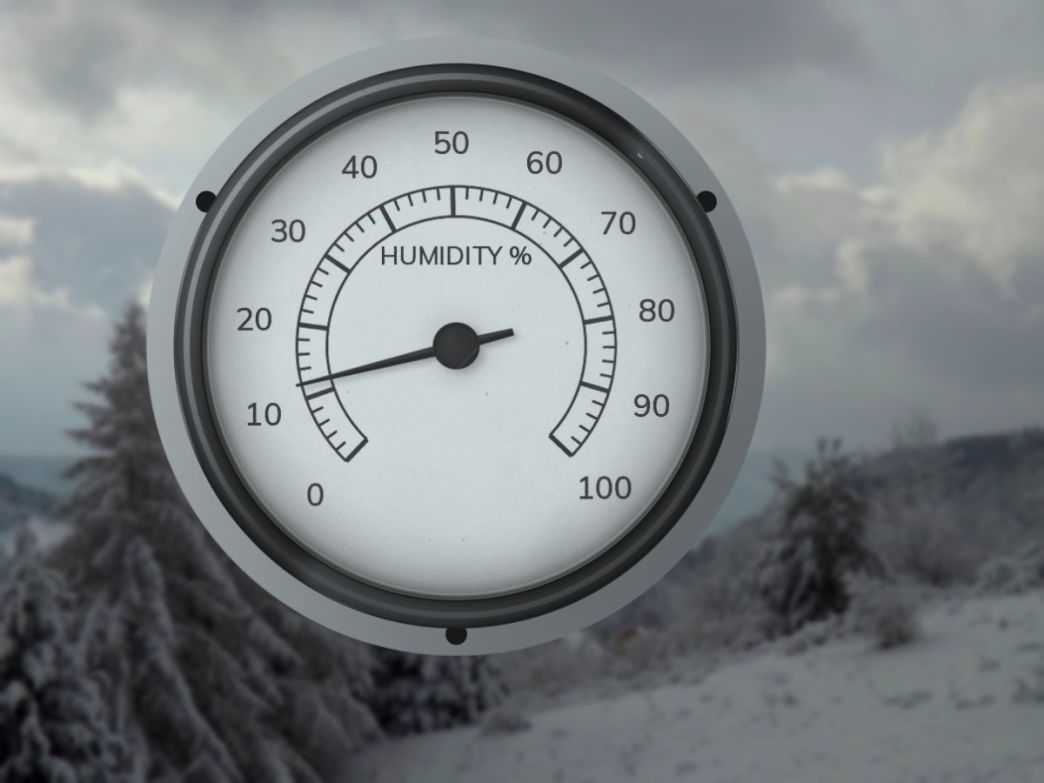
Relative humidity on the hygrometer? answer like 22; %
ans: 12; %
